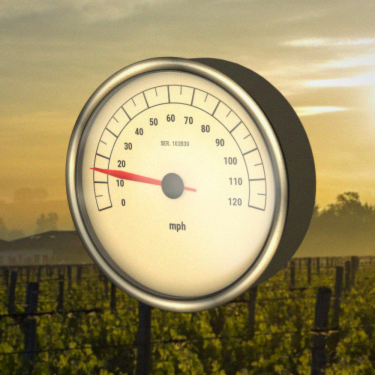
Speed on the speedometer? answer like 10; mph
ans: 15; mph
